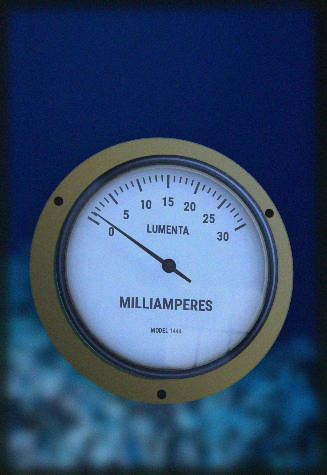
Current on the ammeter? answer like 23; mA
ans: 1; mA
